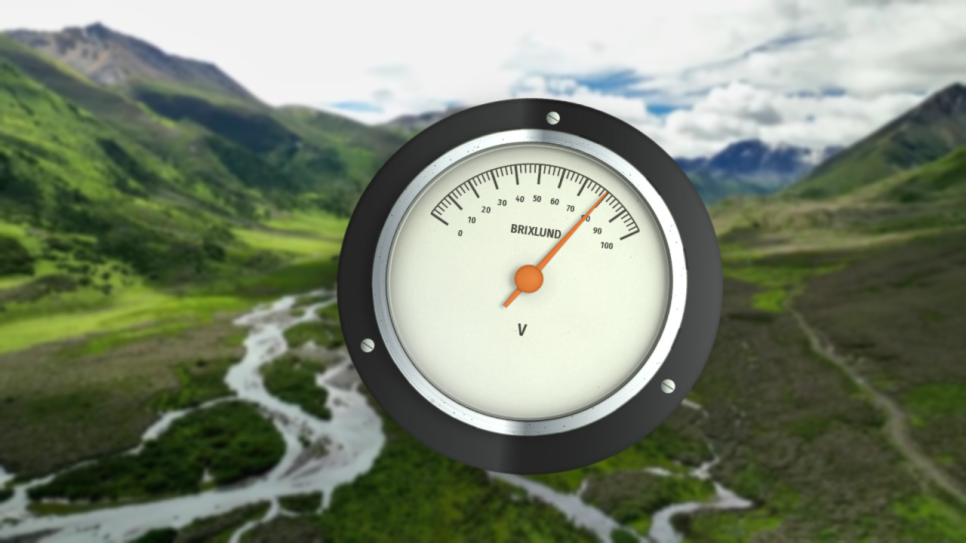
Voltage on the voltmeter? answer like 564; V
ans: 80; V
